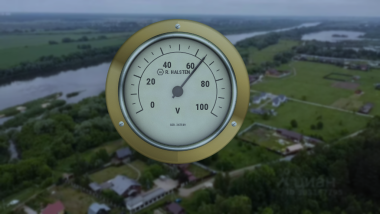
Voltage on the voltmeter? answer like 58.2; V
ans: 65; V
